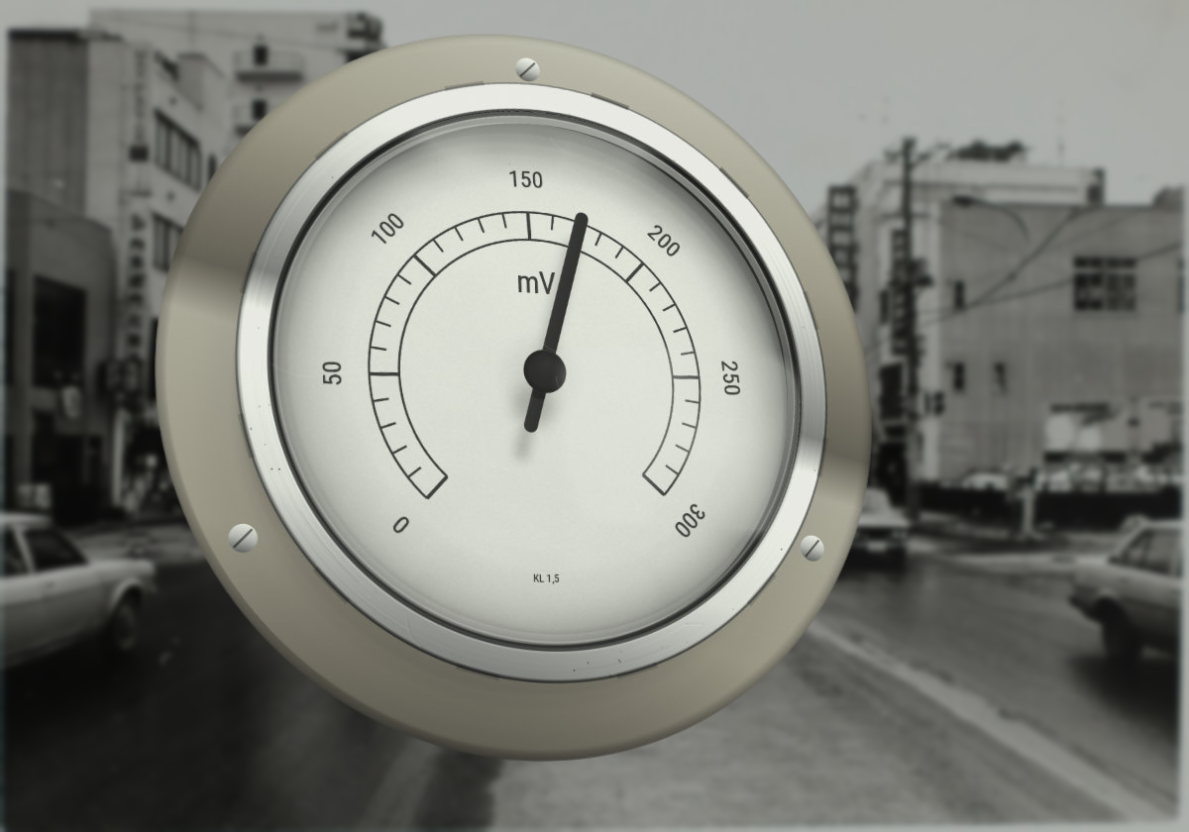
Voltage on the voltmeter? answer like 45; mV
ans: 170; mV
